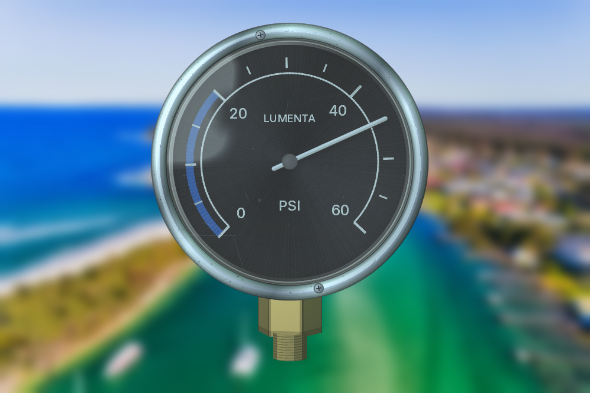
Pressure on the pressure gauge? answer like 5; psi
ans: 45; psi
